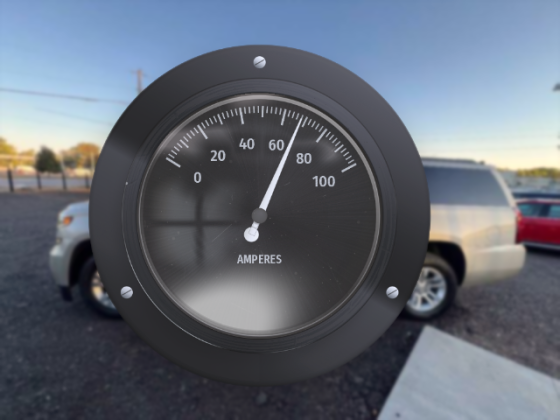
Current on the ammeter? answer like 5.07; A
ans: 68; A
